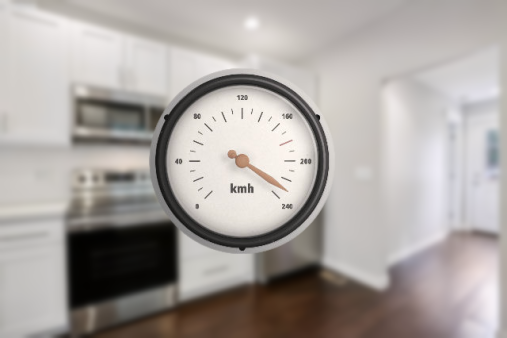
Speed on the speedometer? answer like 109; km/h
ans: 230; km/h
